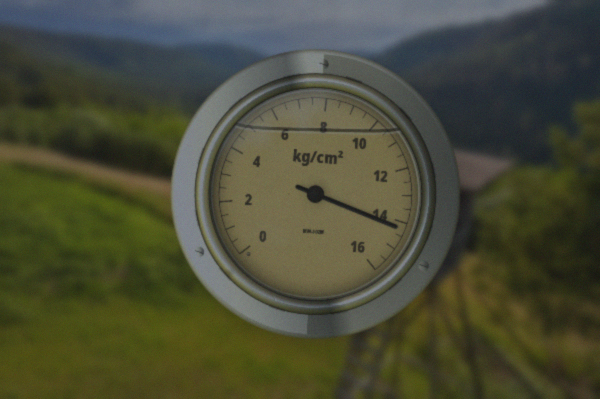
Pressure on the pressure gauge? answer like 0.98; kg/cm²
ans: 14.25; kg/cm²
